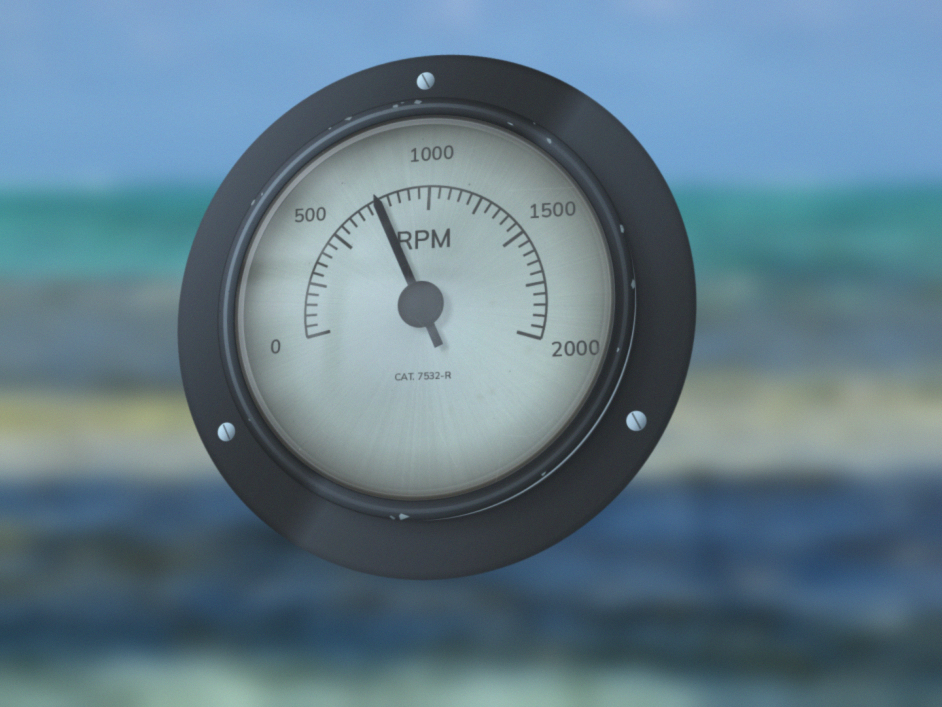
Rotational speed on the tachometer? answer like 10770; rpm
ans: 750; rpm
